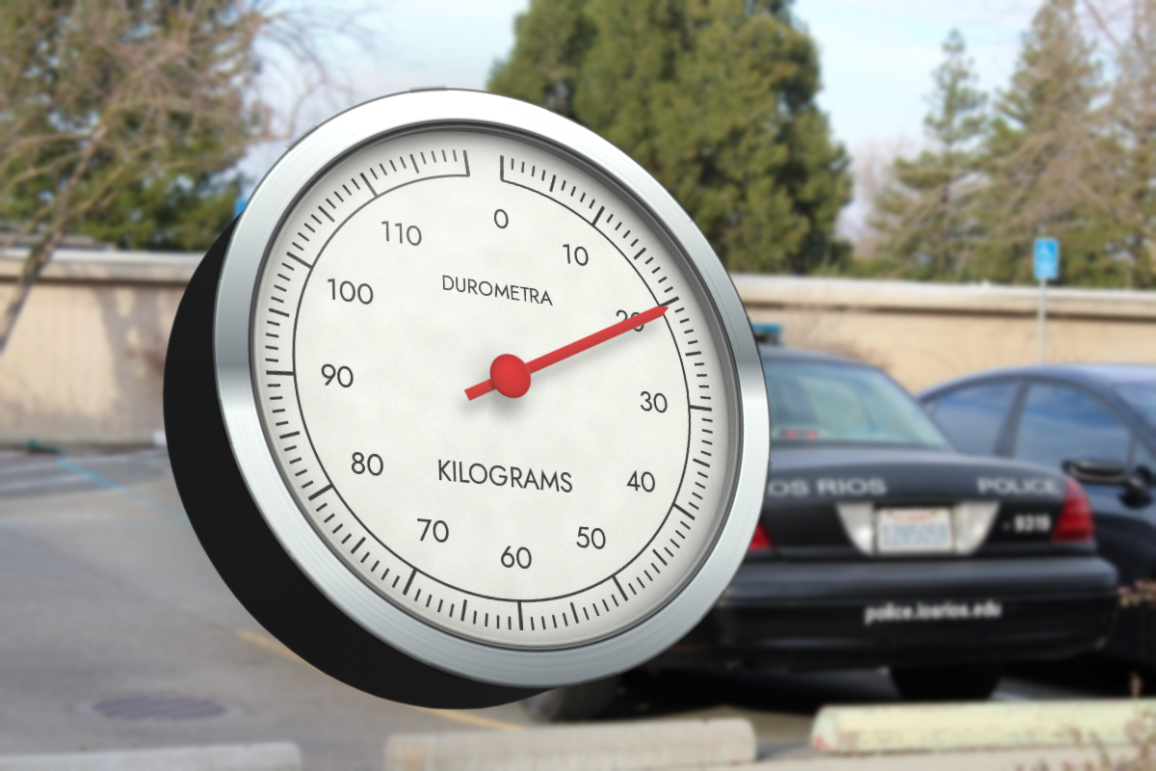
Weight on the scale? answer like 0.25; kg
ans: 20.5; kg
